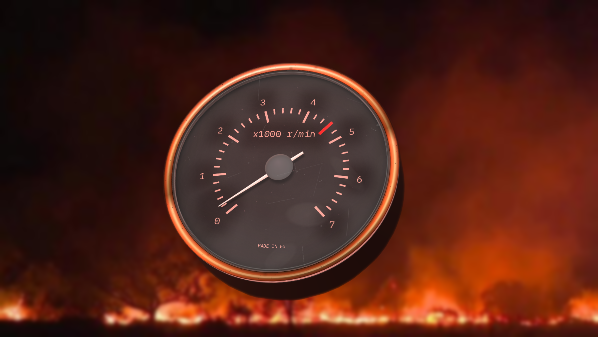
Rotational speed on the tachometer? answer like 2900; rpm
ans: 200; rpm
